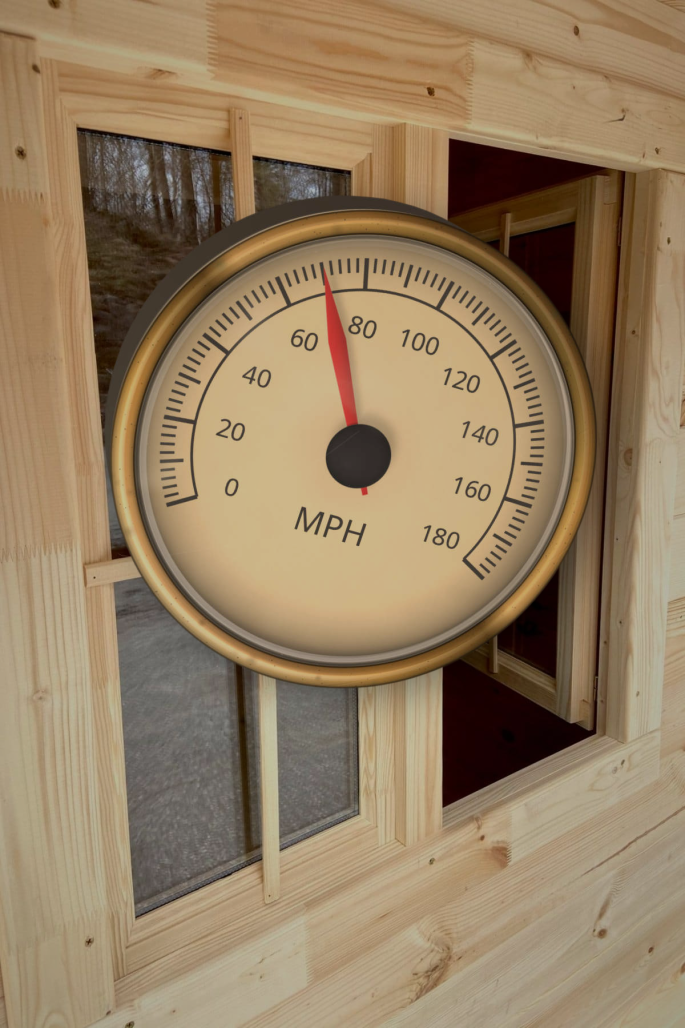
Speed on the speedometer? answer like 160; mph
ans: 70; mph
